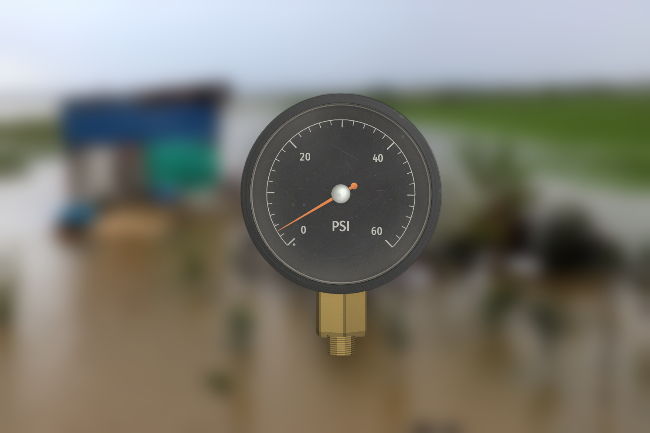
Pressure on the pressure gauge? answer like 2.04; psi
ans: 3; psi
